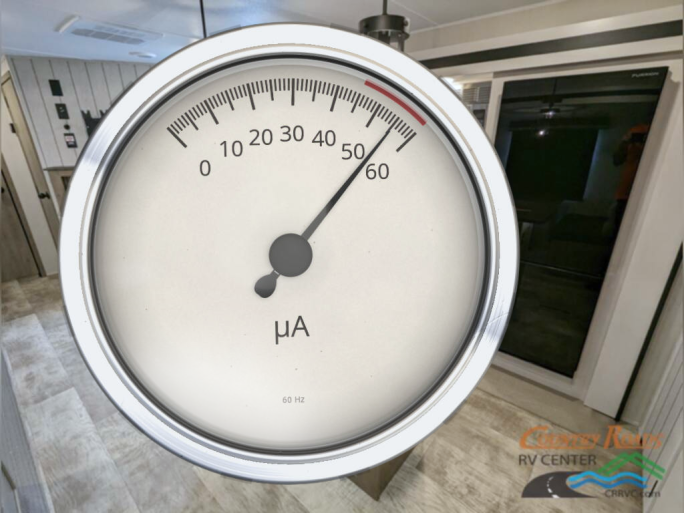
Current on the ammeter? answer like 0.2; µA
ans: 55; µA
